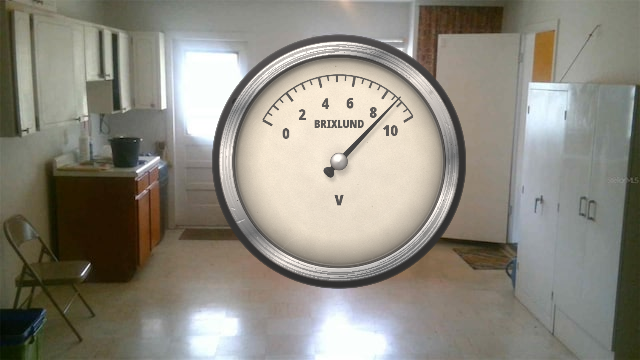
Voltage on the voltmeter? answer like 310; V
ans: 8.75; V
